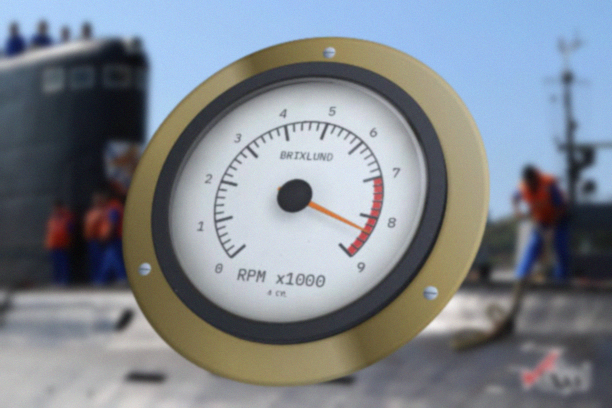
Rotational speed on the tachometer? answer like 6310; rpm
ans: 8400; rpm
